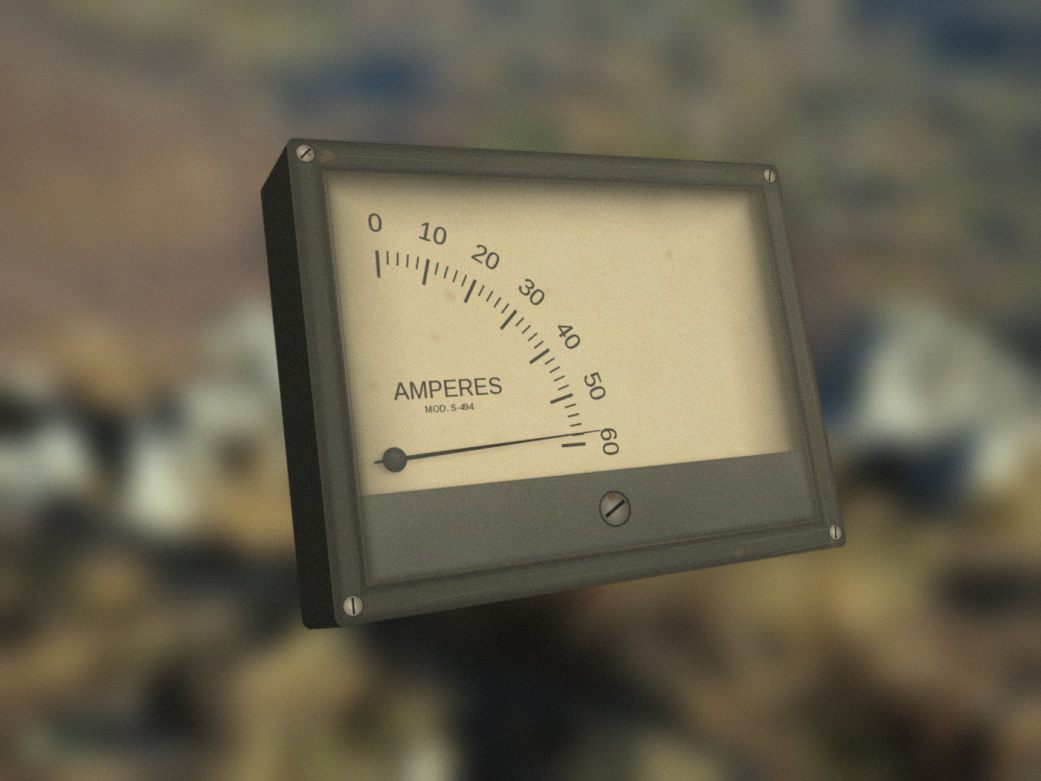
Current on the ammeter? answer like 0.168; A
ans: 58; A
